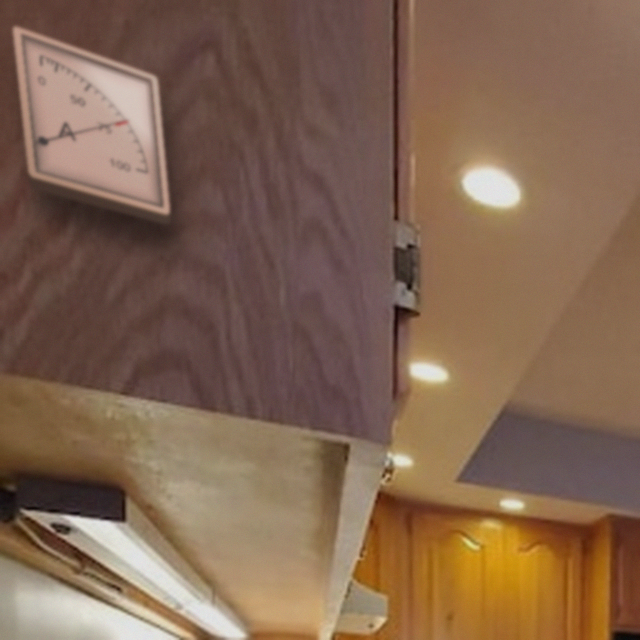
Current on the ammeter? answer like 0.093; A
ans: 75; A
